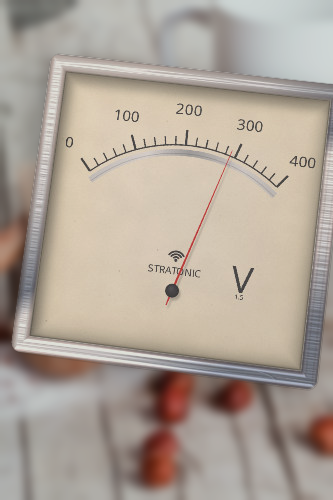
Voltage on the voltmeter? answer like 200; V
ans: 290; V
